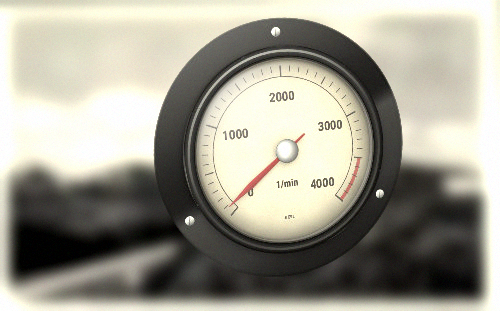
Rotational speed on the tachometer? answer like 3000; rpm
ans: 100; rpm
